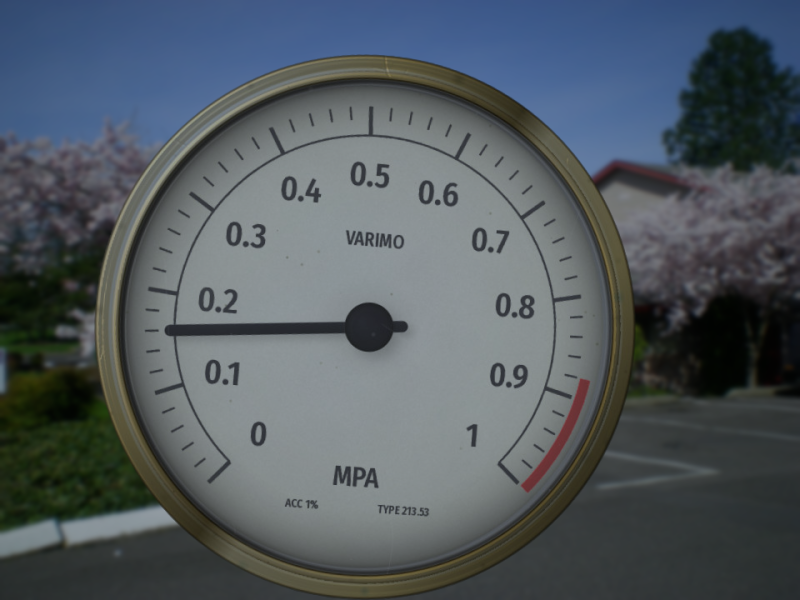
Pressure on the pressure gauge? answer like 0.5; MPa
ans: 0.16; MPa
